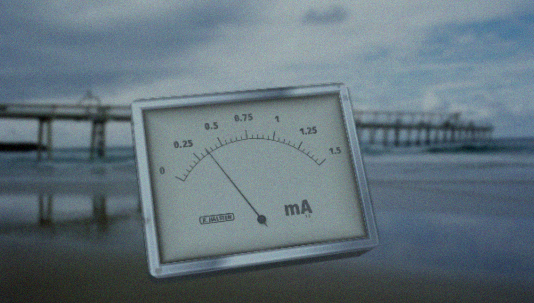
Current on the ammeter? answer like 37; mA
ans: 0.35; mA
